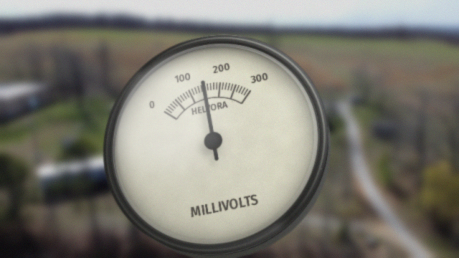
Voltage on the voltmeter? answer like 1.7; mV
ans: 150; mV
